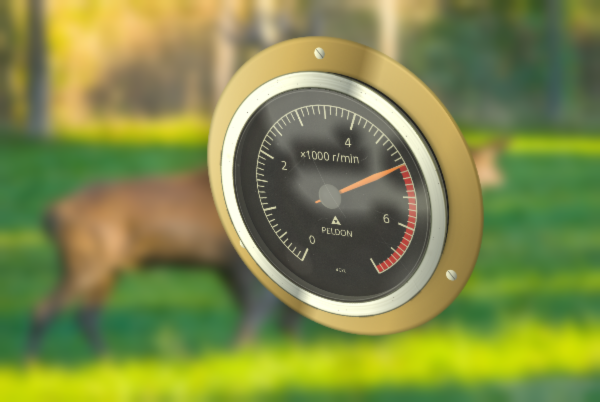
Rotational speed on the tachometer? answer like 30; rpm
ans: 5000; rpm
